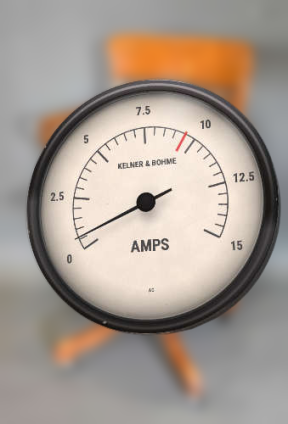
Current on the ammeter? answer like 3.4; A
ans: 0.5; A
